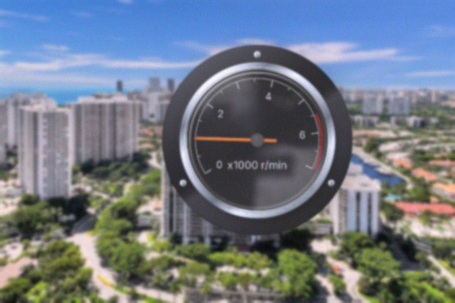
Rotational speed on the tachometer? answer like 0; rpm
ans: 1000; rpm
